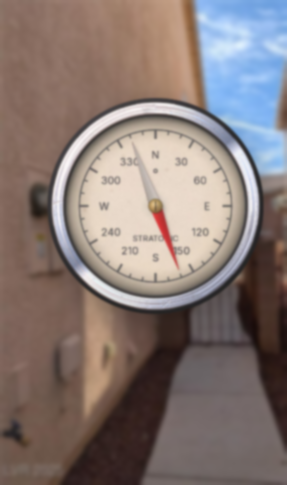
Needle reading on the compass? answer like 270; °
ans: 160; °
